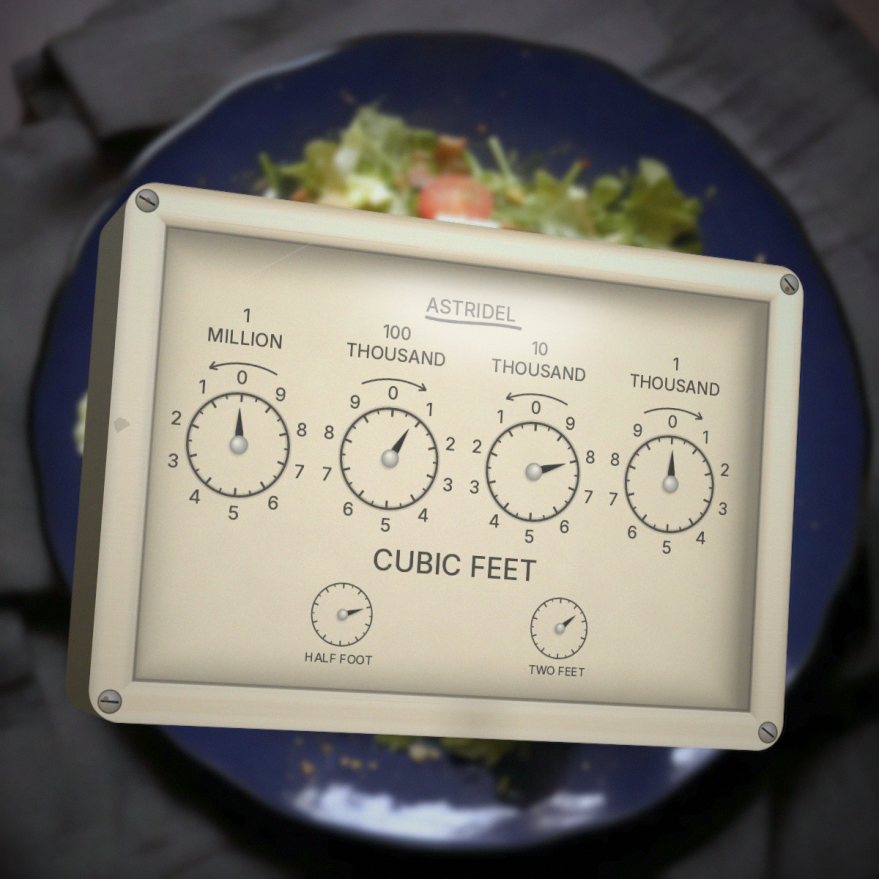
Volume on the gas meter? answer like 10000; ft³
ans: 8000; ft³
